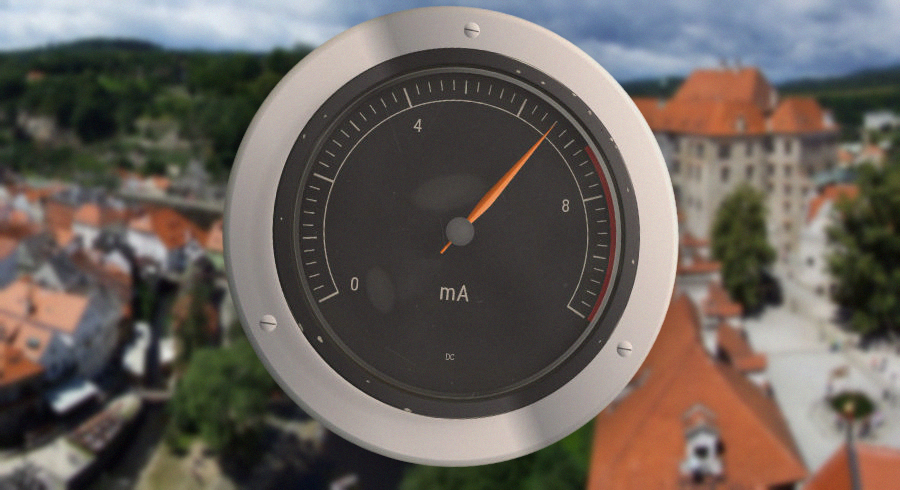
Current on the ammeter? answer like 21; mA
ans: 6.6; mA
